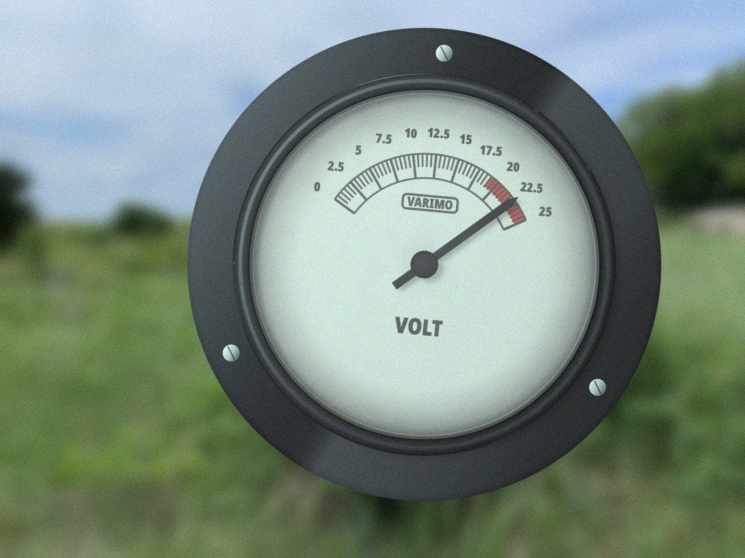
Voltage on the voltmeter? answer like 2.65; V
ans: 22.5; V
